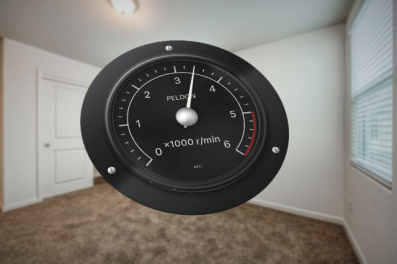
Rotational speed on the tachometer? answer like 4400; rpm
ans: 3400; rpm
